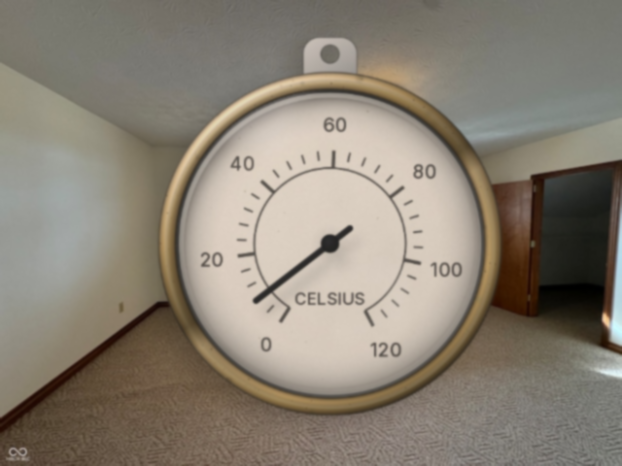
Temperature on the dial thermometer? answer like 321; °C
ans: 8; °C
